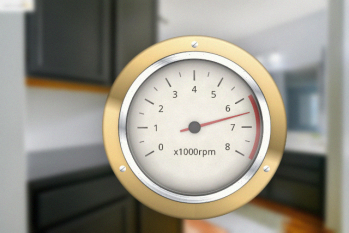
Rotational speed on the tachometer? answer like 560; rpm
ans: 6500; rpm
